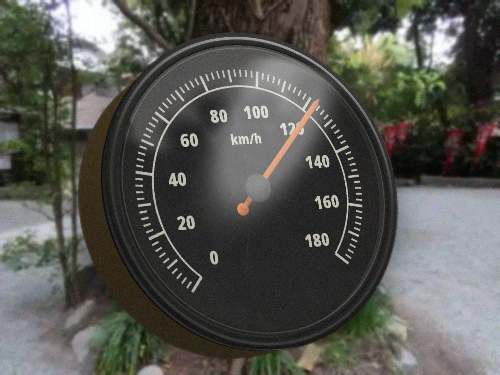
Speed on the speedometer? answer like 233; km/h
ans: 122; km/h
